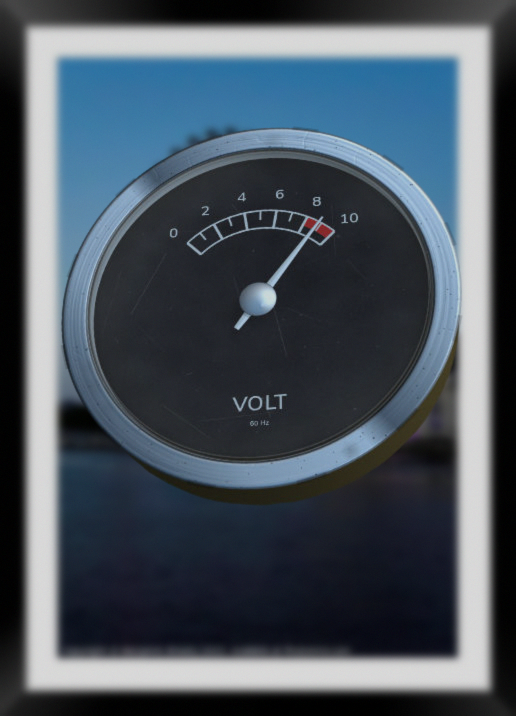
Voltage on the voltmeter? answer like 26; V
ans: 9; V
